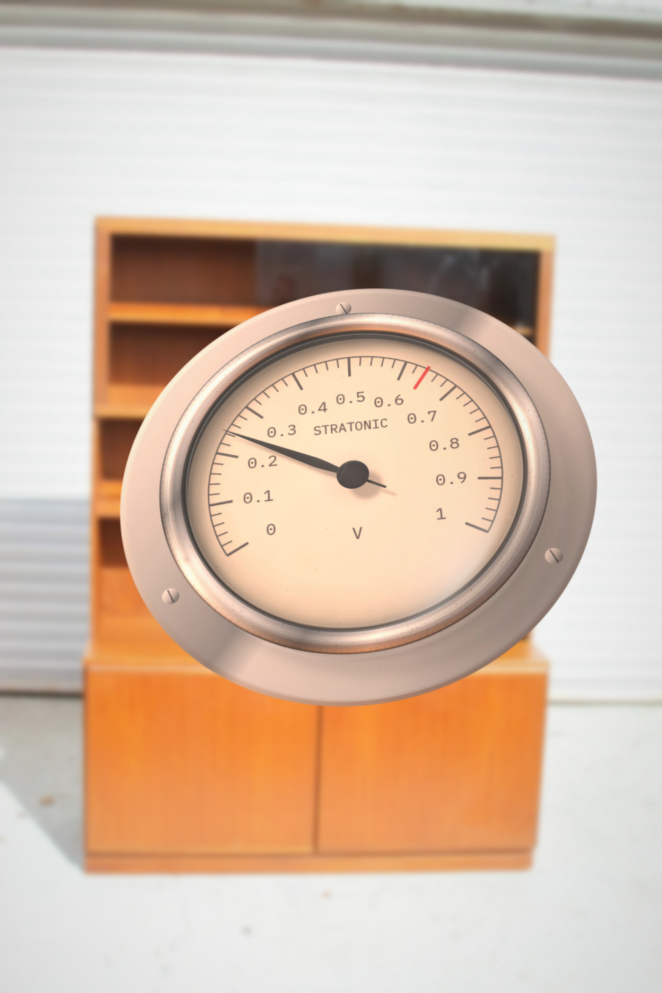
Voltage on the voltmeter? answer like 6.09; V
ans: 0.24; V
